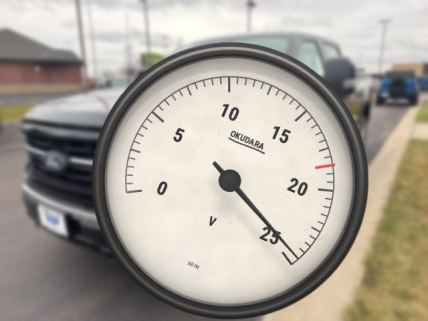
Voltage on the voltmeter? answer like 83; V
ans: 24.5; V
